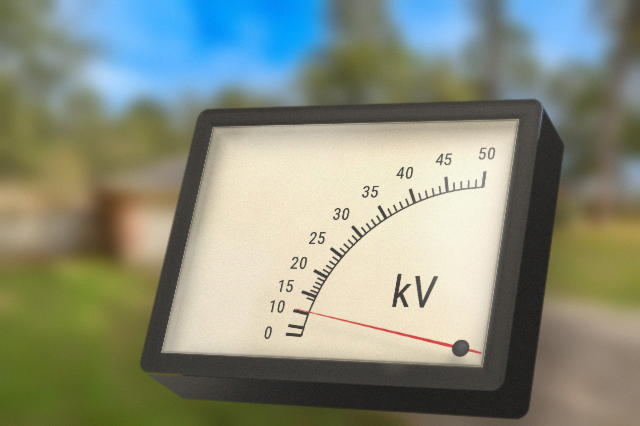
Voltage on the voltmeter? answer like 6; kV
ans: 10; kV
